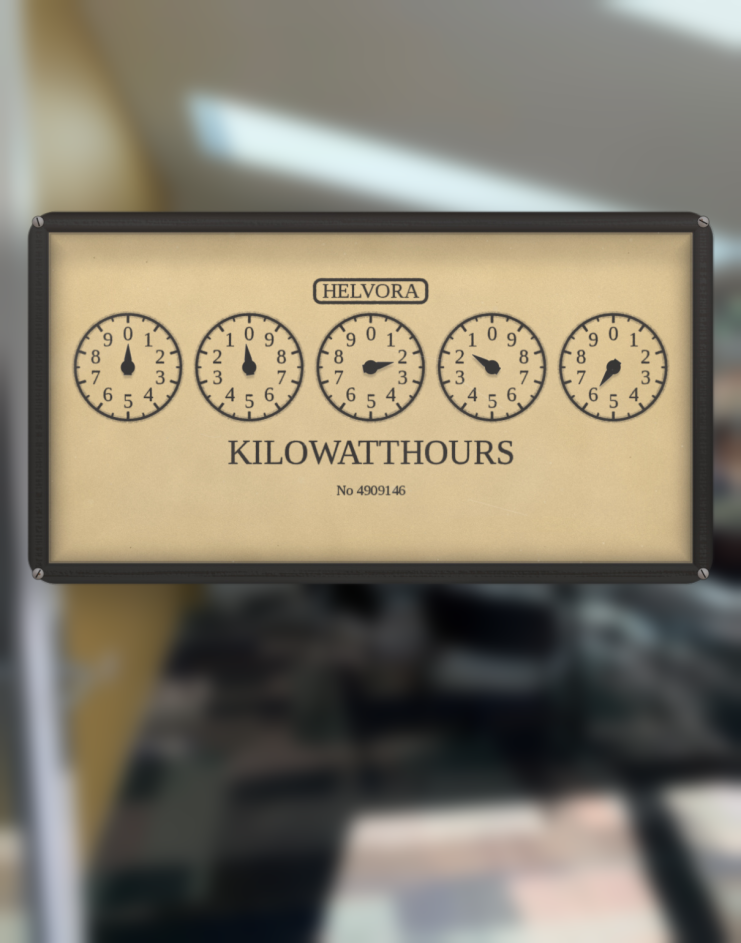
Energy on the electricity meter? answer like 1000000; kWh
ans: 216; kWh
